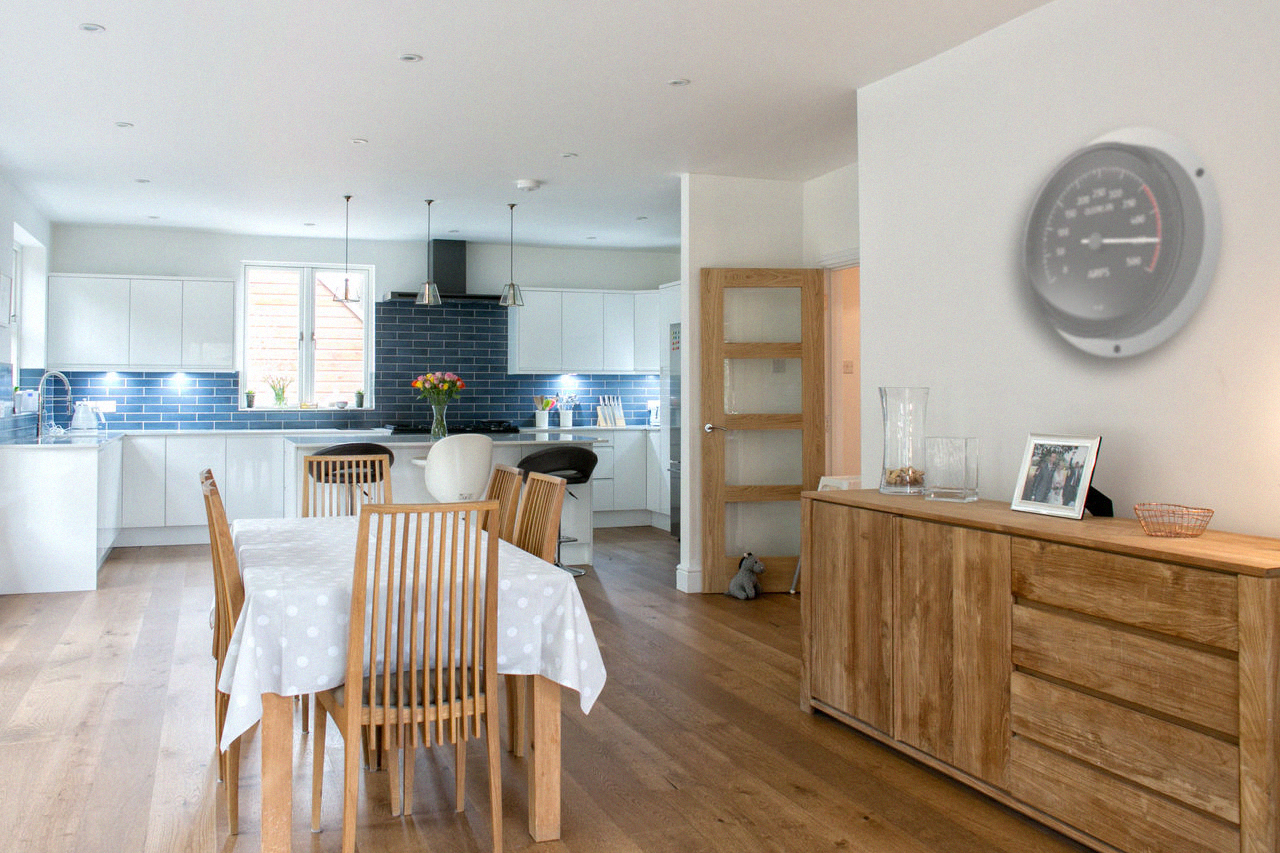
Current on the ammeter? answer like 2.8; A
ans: 450; A
